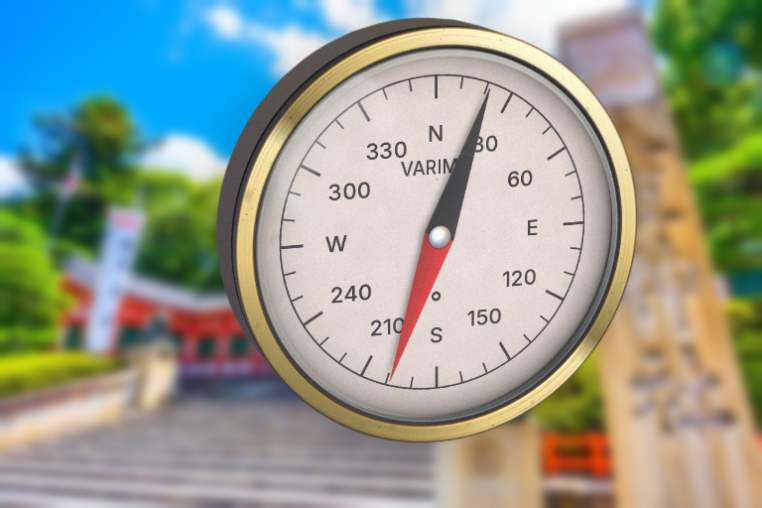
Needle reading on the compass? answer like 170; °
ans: 200; °
